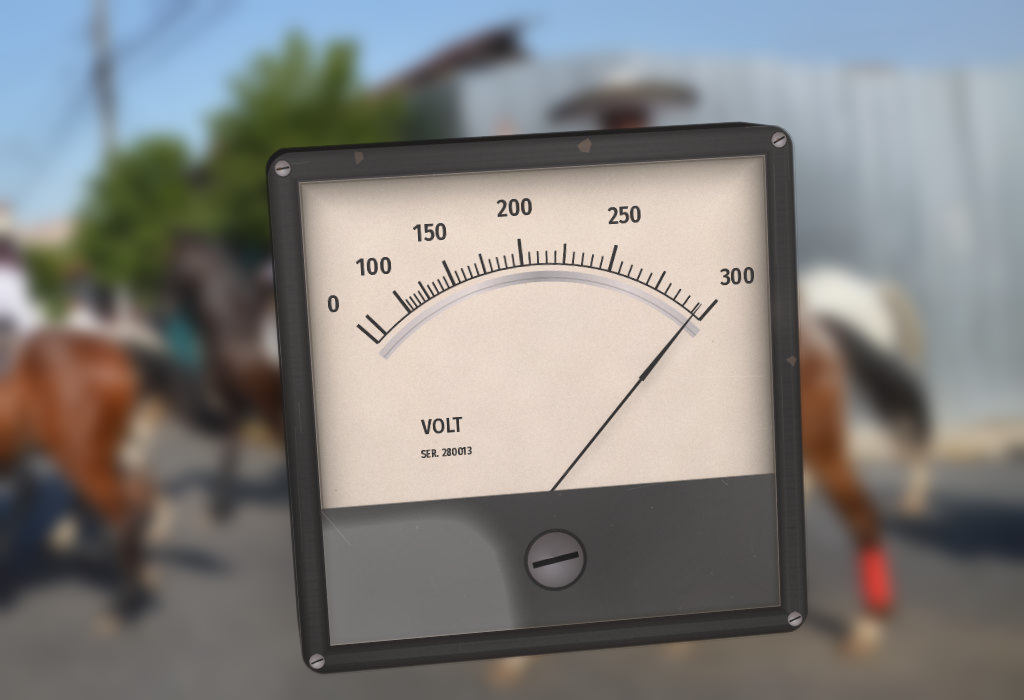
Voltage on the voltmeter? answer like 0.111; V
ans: 295; V
